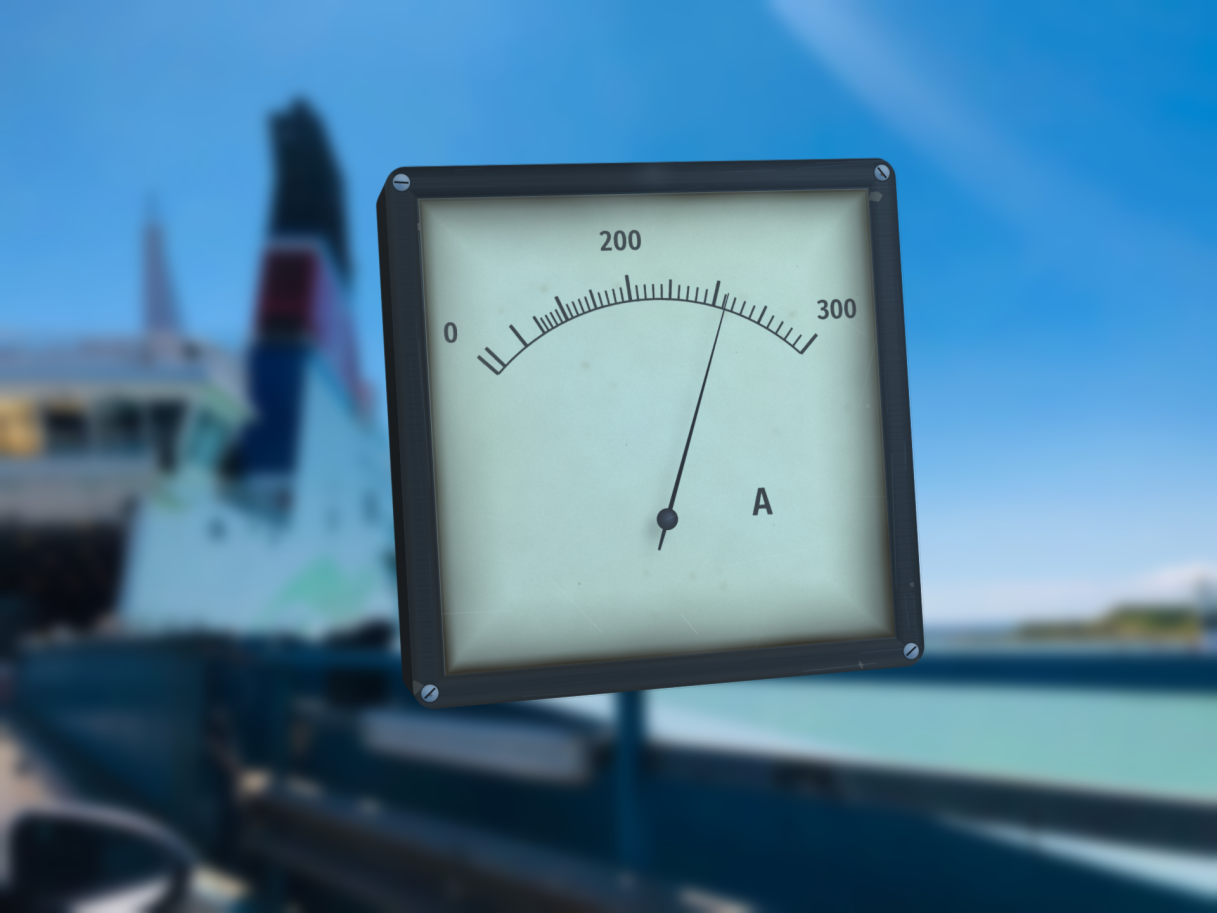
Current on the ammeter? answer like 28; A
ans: 255; A
